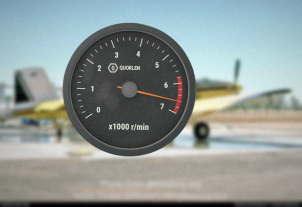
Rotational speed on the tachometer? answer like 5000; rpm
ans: 6600; rpm
